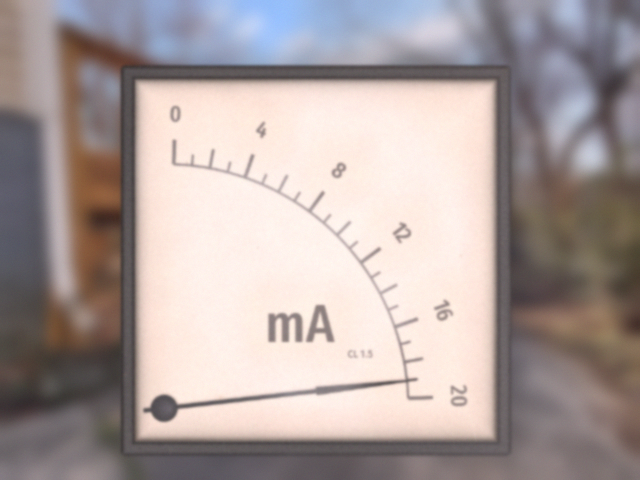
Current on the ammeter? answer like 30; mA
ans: 19; mA
